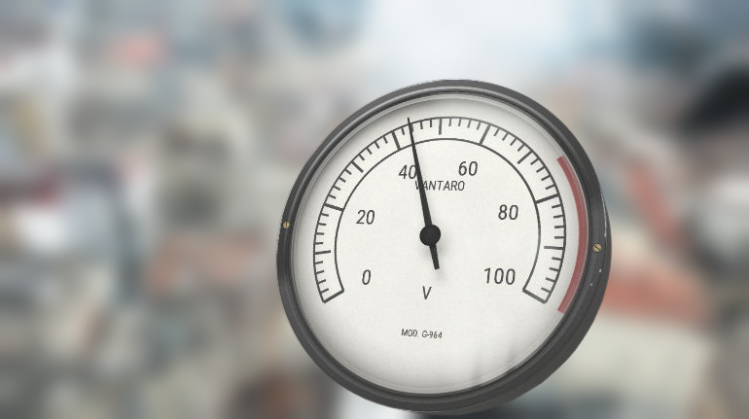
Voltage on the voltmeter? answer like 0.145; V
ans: 44; V
